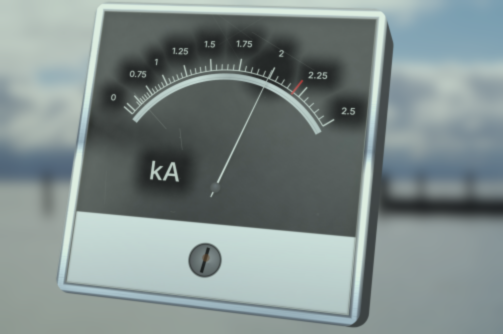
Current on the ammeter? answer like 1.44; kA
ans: 2; kA
